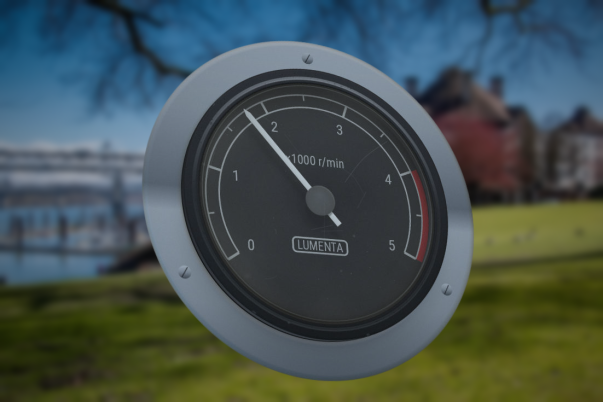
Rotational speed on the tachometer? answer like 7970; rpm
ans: 1750; rpm
